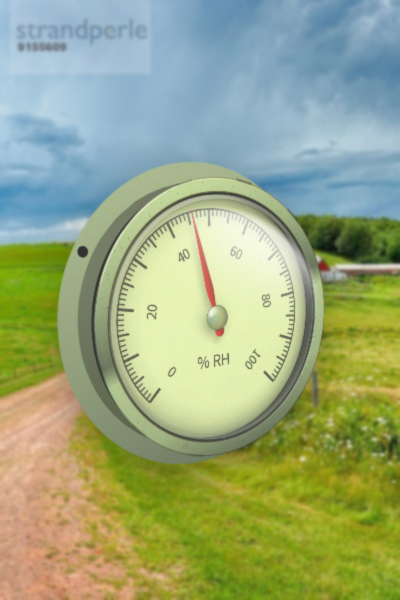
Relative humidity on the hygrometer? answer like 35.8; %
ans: 45; %
